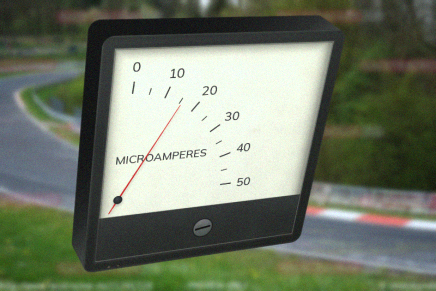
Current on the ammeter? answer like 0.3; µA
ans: 15; µA
